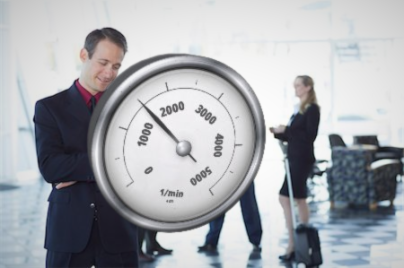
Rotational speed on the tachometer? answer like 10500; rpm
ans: 1500; rpm
